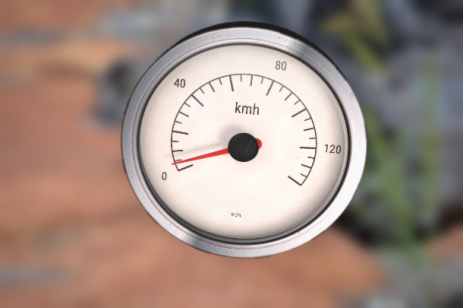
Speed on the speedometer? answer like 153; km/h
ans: 5; km/h
